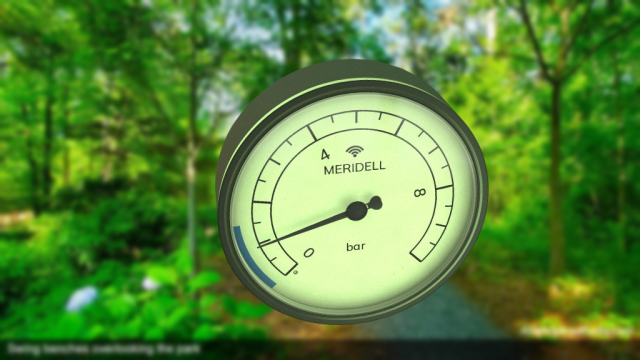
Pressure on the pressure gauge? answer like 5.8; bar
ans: 1; bar
